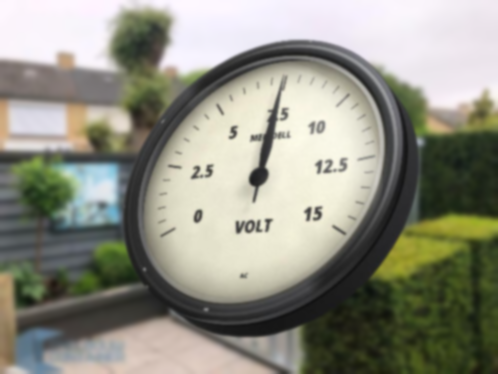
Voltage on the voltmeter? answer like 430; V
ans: 7.5; V
